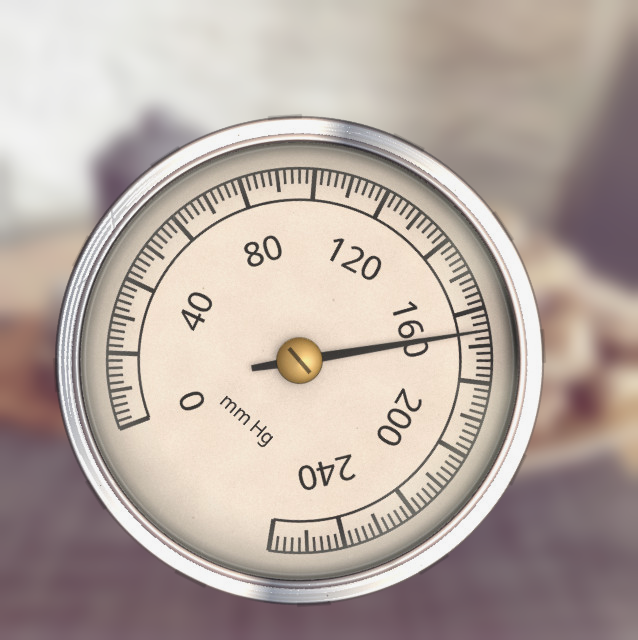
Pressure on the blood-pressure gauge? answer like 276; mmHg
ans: 166; mmHg
